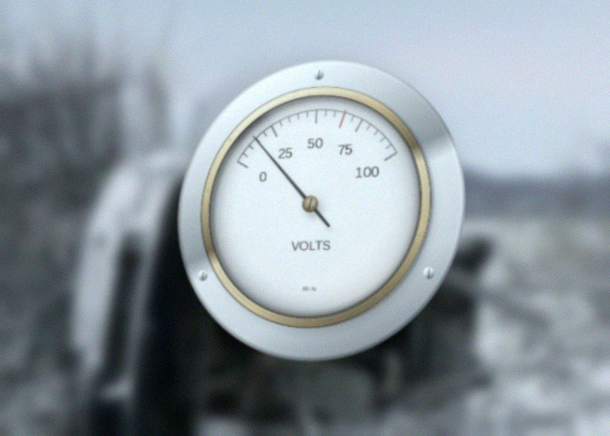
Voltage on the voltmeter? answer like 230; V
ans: 15; V
